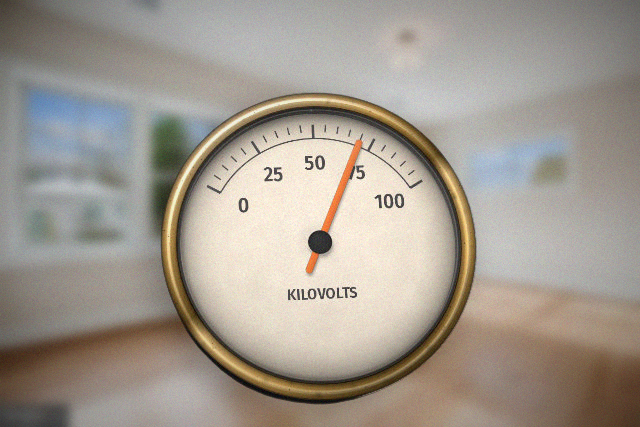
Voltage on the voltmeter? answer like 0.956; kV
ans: 70; kV
